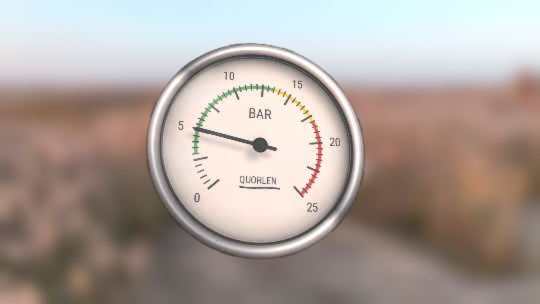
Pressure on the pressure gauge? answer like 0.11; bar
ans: 5; bar
